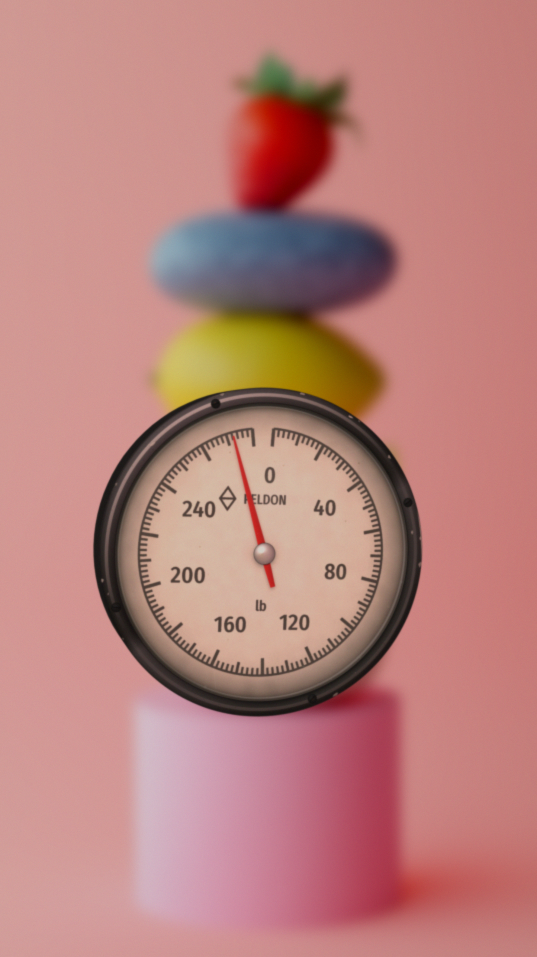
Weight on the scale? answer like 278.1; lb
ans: 272; lb
